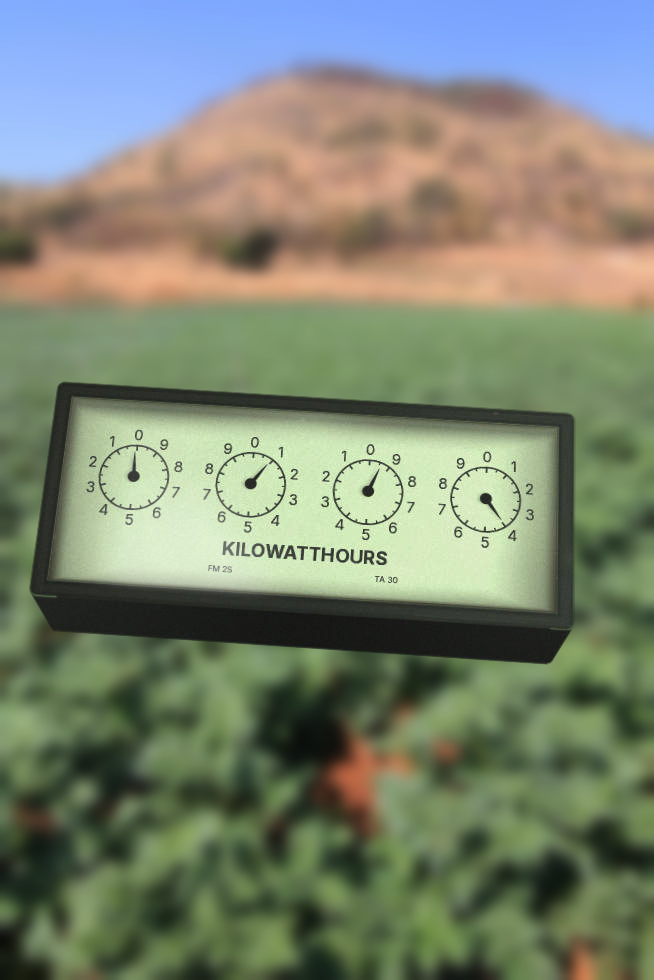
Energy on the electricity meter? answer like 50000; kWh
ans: 94; kWh
